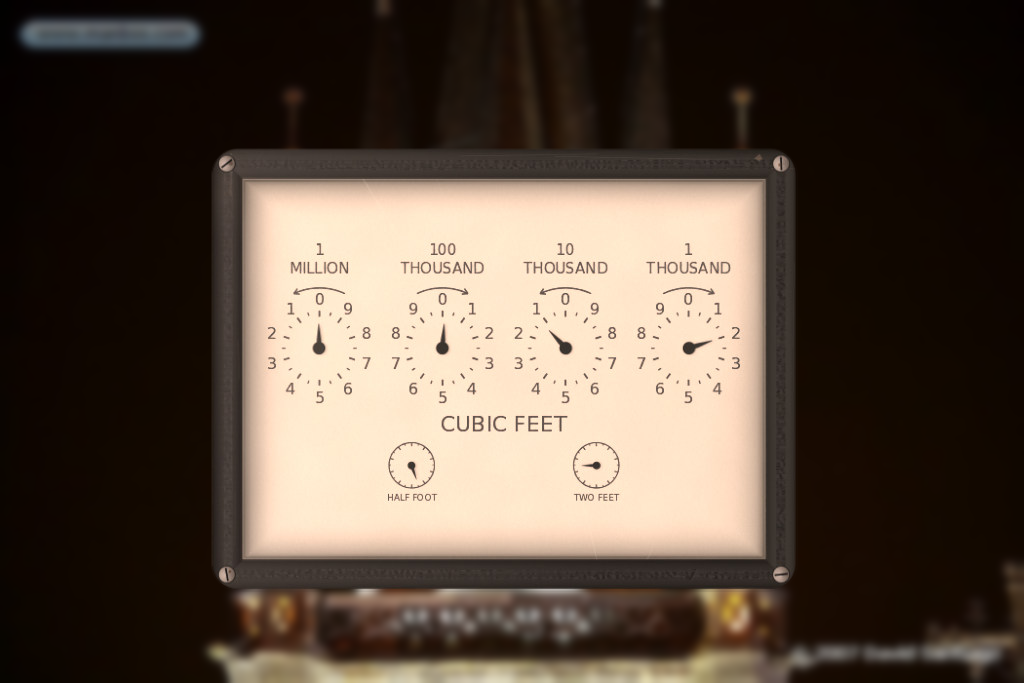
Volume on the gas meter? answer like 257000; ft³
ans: 1200; ft³
